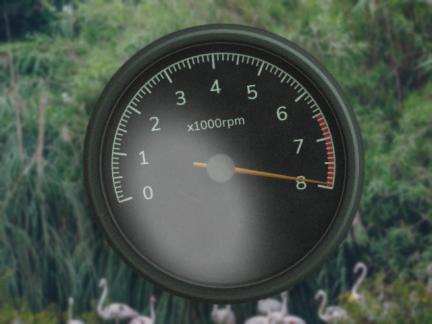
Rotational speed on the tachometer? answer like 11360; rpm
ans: 7900; rpm
